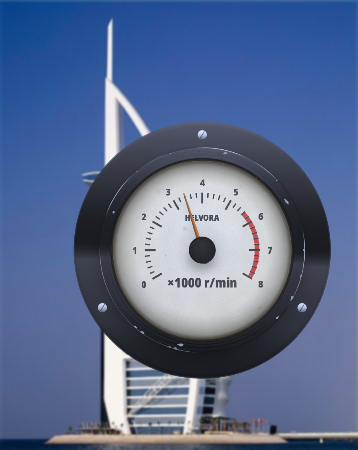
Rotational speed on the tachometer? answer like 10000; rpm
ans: 3400; rpm
